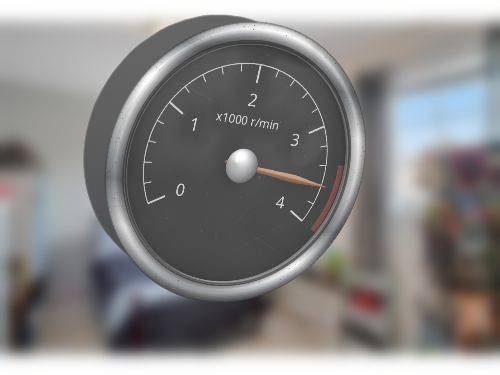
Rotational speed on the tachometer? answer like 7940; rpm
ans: 3600; rpm
